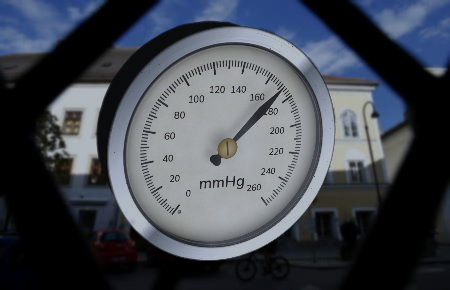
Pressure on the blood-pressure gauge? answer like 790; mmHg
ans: 170; mmHg
